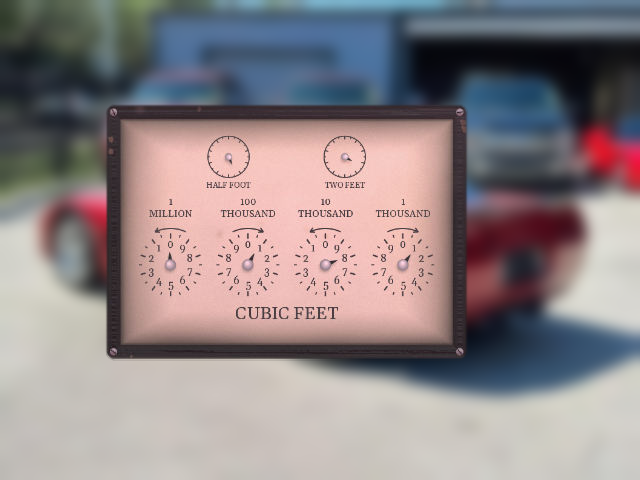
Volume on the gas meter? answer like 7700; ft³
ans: 8100; ft³
